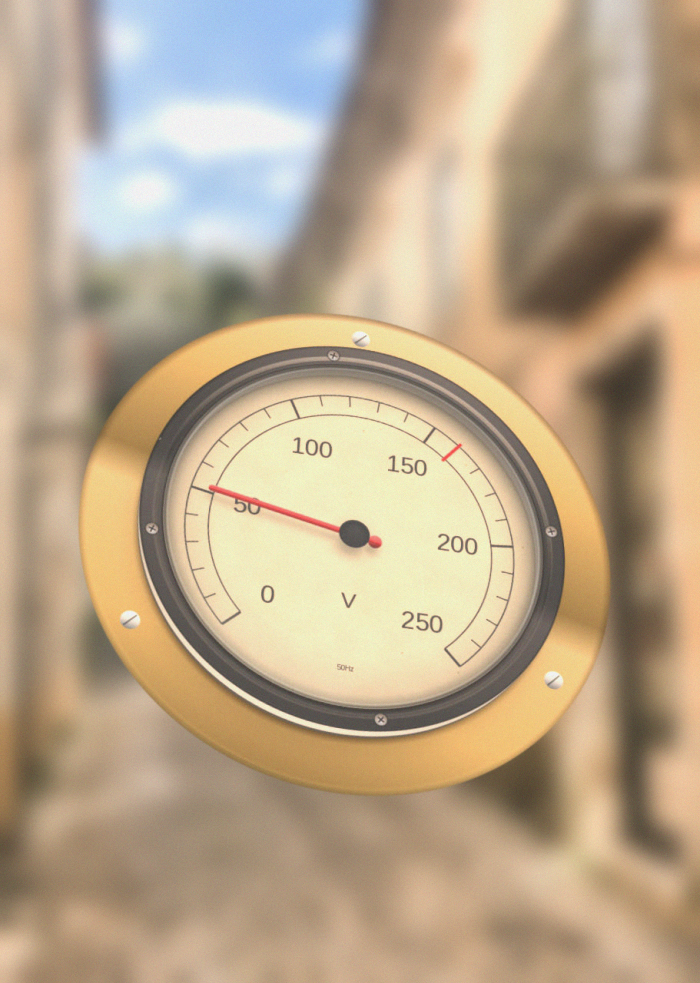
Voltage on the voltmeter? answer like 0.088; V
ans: 50; V
